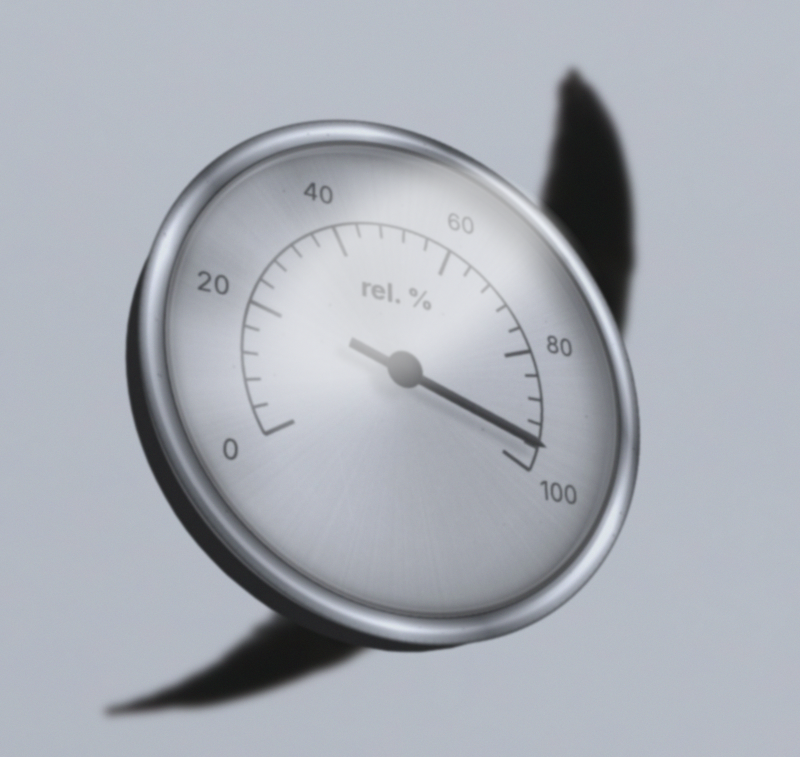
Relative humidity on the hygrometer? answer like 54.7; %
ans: 96; %
